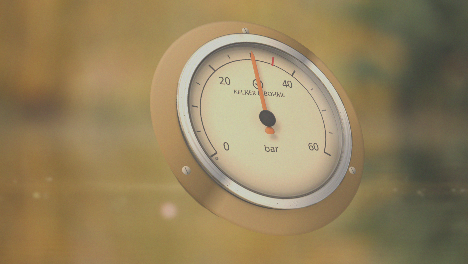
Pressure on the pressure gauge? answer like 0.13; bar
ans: 30; bar
